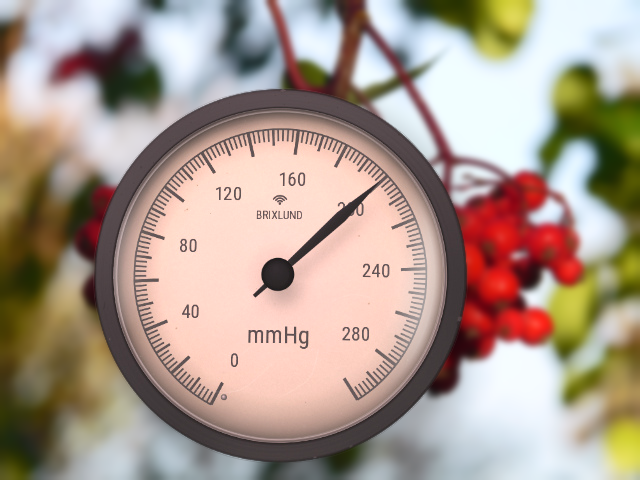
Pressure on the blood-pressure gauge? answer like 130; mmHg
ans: 200; mmHg
